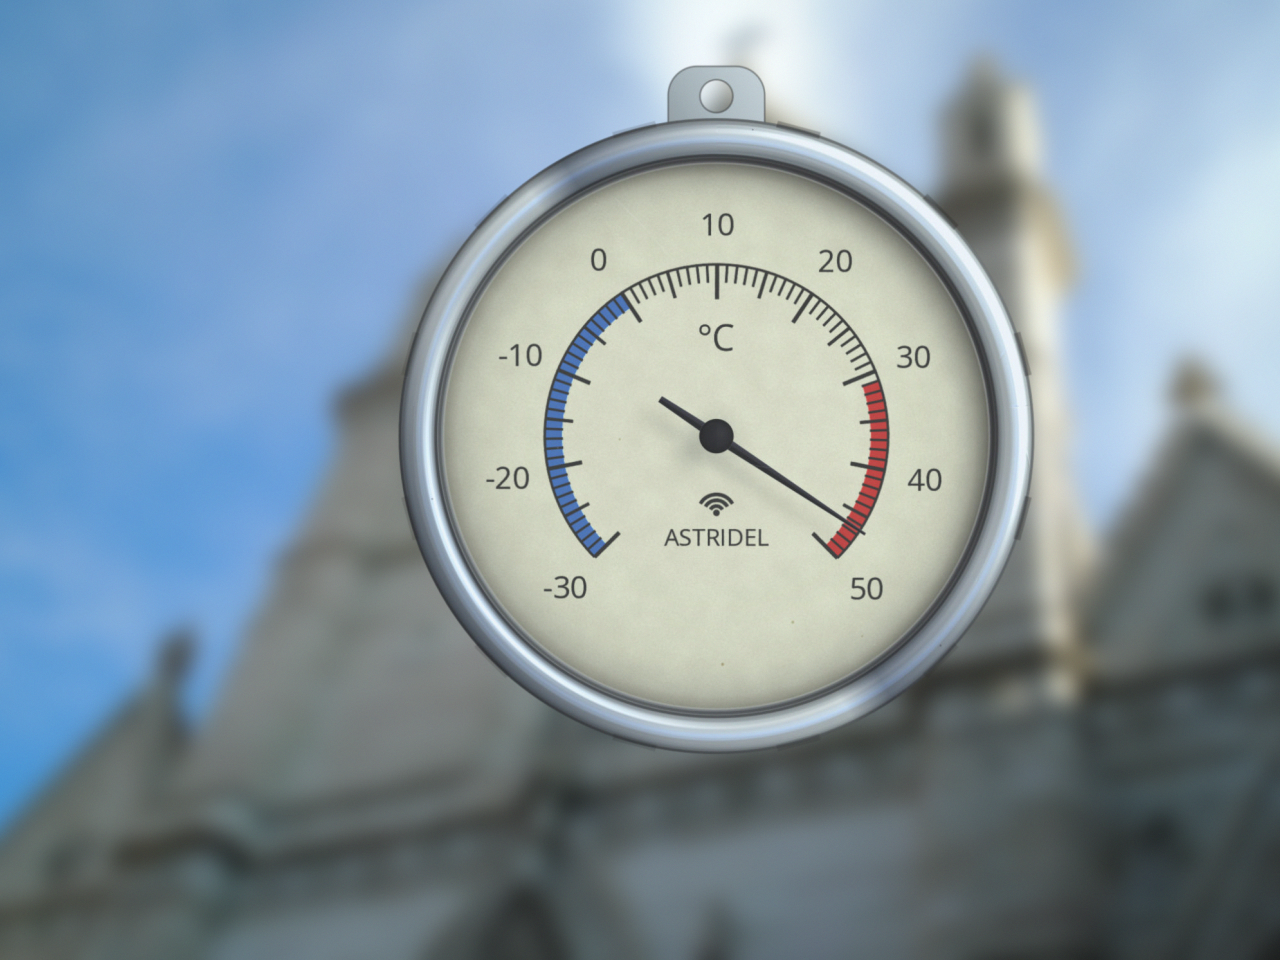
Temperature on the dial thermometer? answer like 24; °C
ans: 46.5; °C
